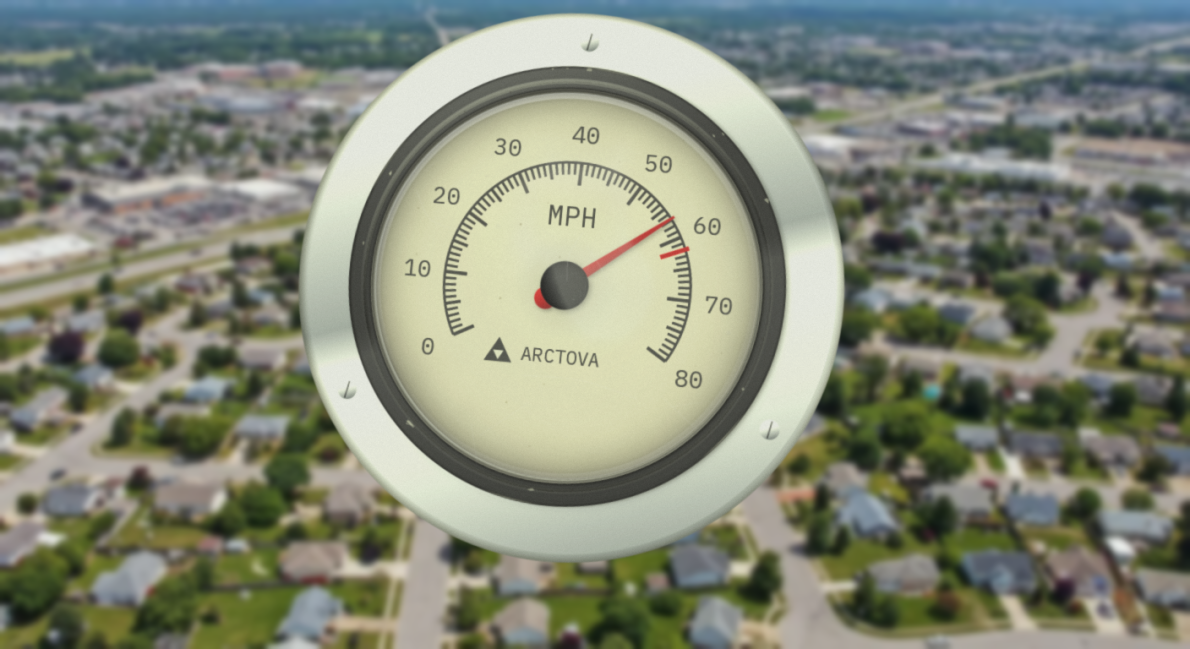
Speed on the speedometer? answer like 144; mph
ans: 57; mph
